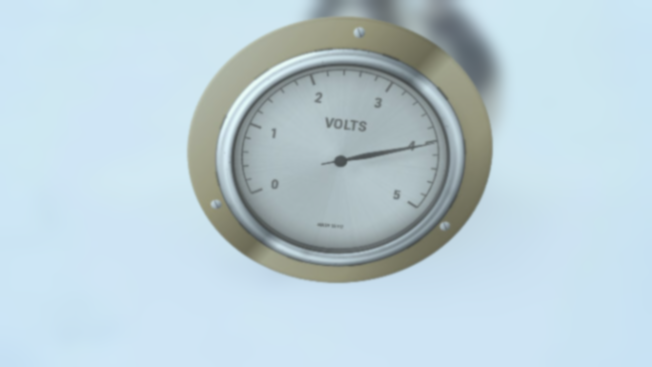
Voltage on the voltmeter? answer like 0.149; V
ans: 4; V
